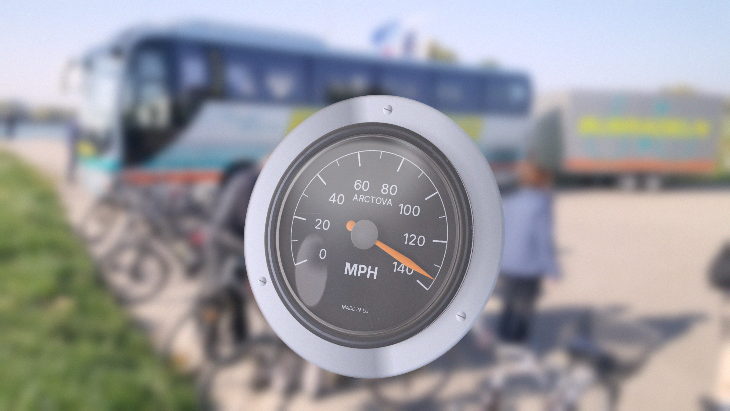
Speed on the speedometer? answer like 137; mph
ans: 135; mph
